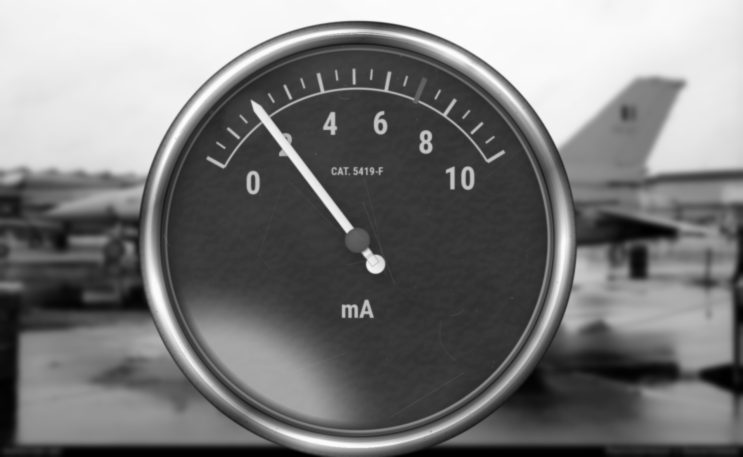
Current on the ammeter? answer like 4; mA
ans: 2; mA
